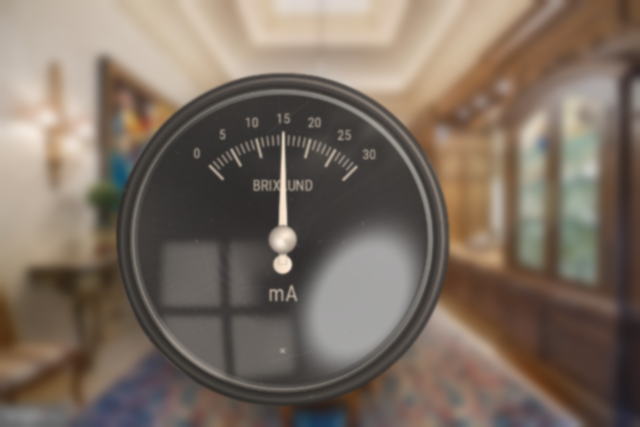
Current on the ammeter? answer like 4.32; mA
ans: 15; mA
